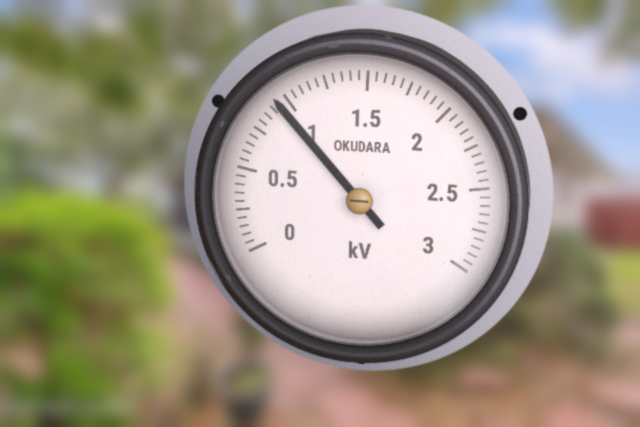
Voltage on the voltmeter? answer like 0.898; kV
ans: 0.95; kV
